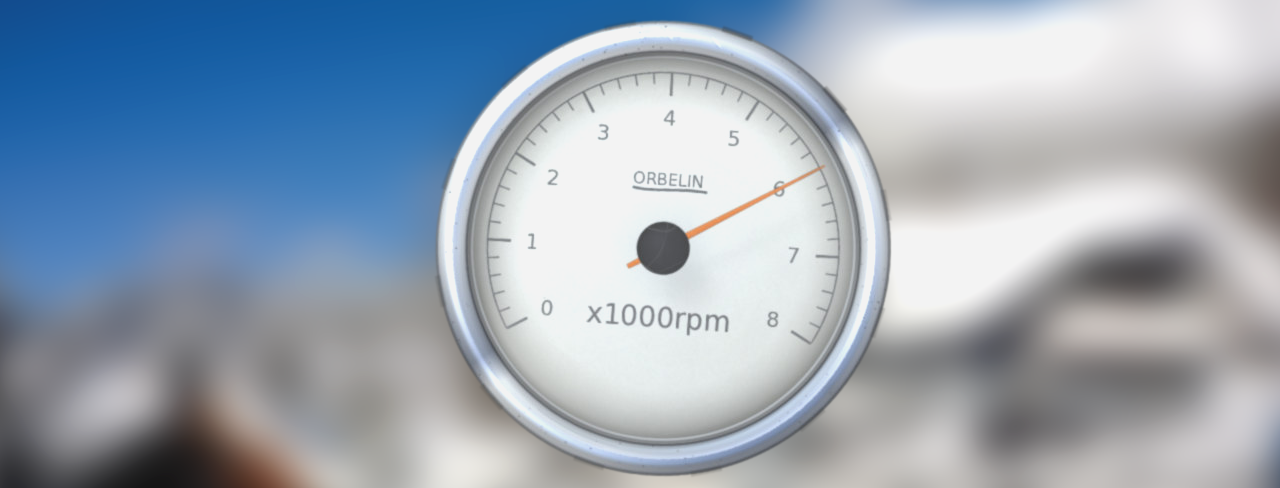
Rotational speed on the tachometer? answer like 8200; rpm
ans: 6000; rpm
